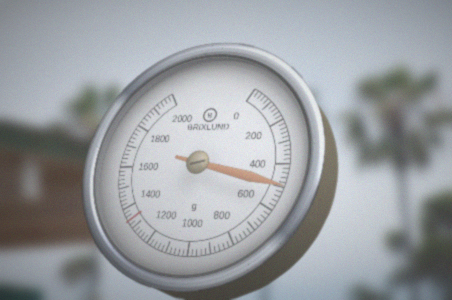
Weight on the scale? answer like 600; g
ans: 500; g
